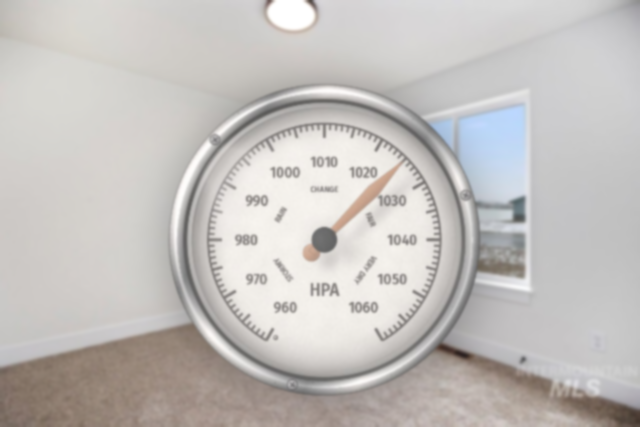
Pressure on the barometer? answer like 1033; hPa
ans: 1025; hPa
